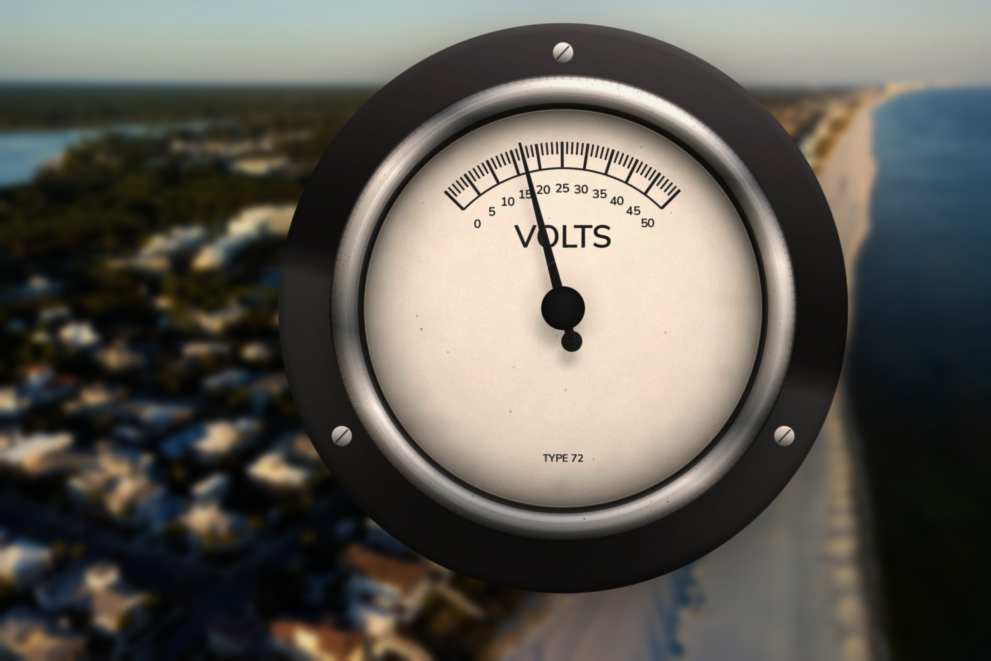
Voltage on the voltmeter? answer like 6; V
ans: 17; V
